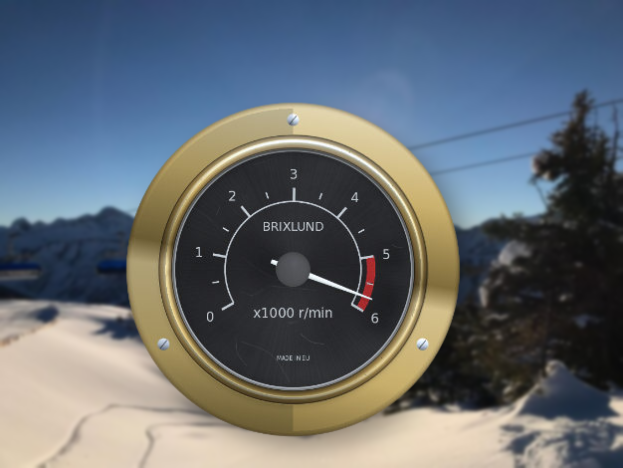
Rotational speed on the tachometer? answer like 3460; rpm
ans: 5750; rpm
